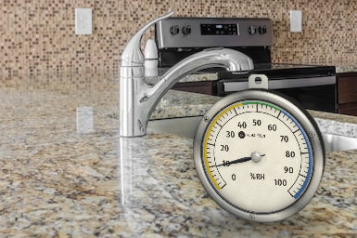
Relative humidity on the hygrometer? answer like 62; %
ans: 10; %
